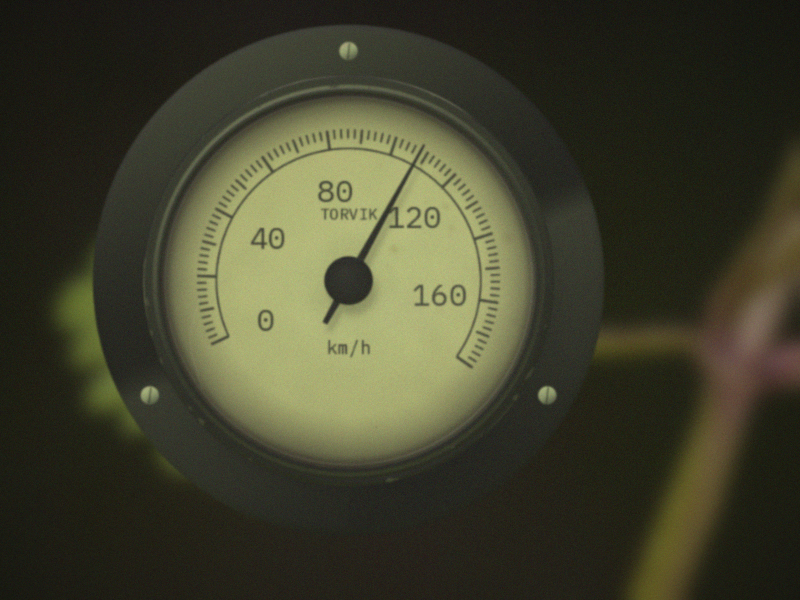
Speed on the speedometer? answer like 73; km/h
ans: 108; km/h
